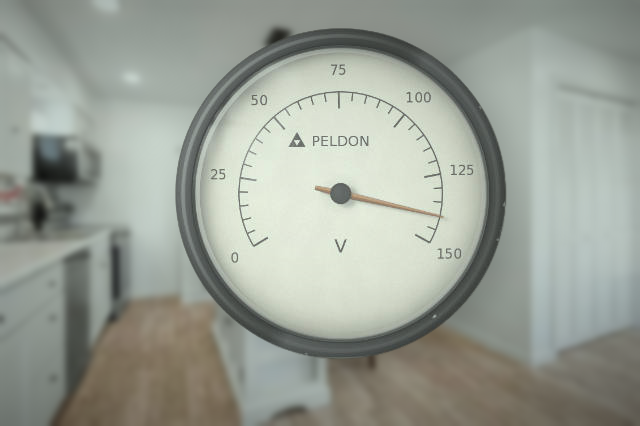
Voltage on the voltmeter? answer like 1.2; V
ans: 140; V
